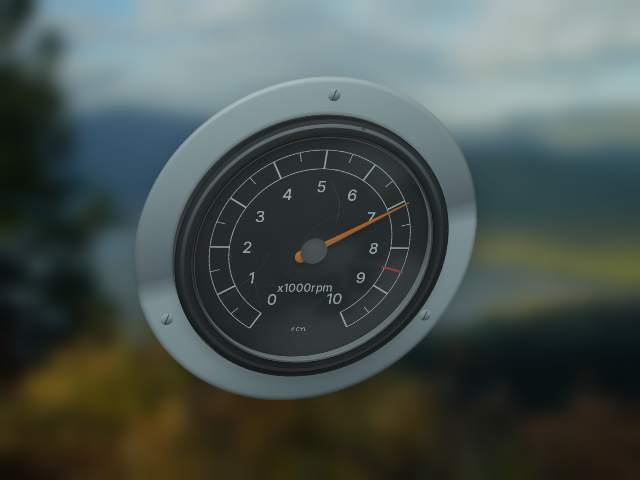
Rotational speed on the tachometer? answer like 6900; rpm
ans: 7000; rpm
